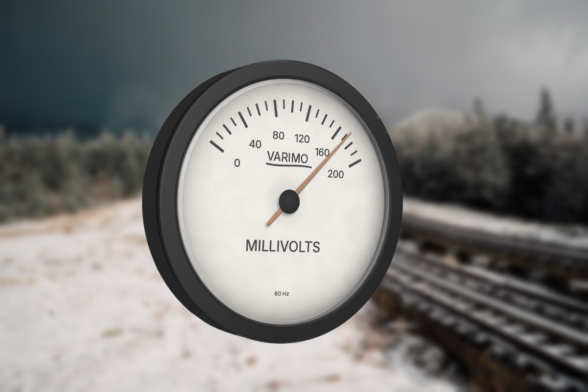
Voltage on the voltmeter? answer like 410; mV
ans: 170; mV
